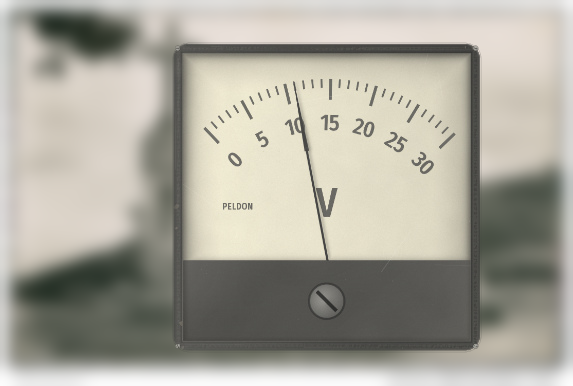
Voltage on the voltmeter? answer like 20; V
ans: 11; V
